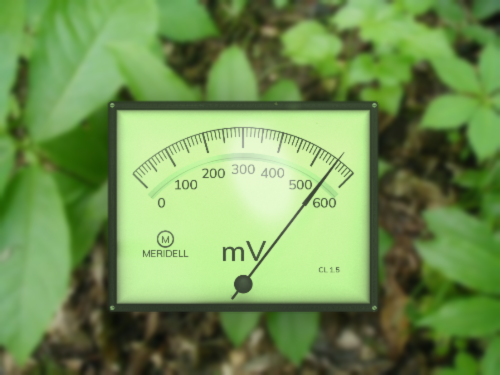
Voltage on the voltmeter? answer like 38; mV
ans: 550; mV
